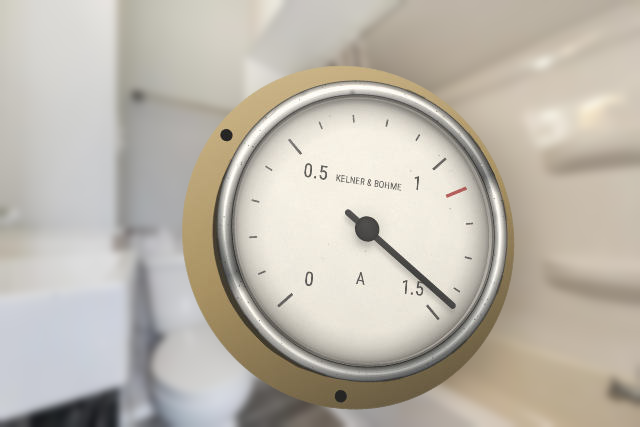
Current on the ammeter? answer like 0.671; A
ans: 1.45; A
